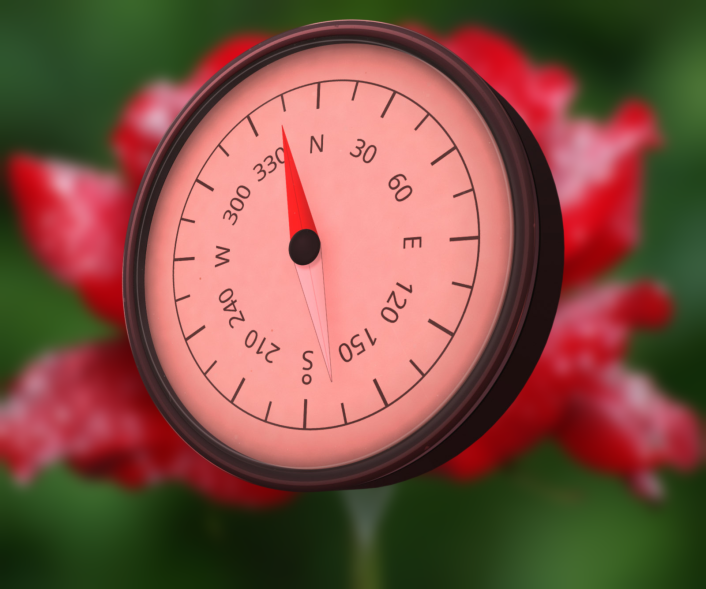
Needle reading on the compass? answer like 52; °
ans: 345; °
